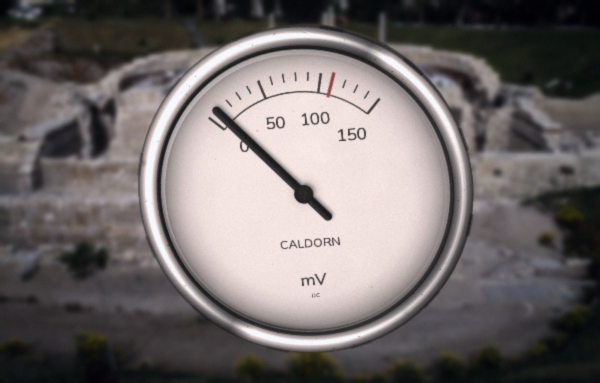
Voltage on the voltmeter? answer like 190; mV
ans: 10; mV
